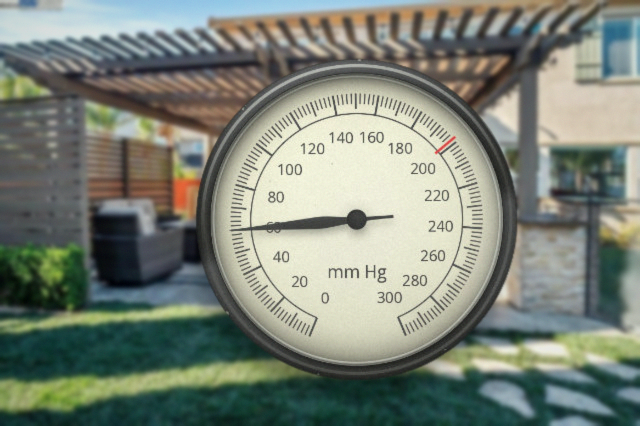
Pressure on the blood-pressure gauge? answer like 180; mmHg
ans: 60; mmHg
